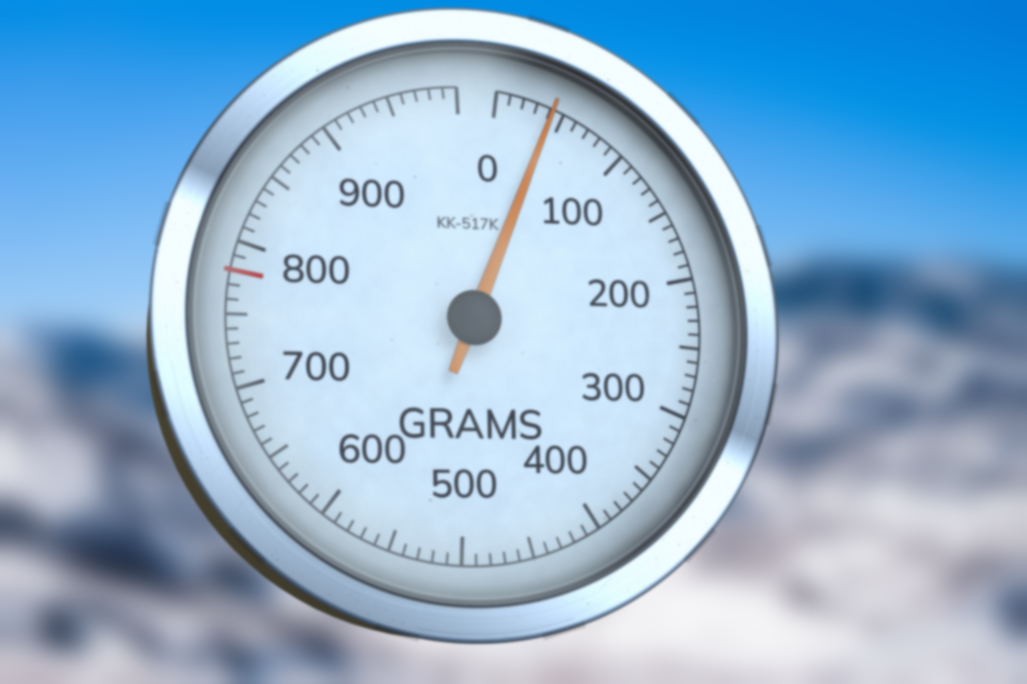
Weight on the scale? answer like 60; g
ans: 40; g
